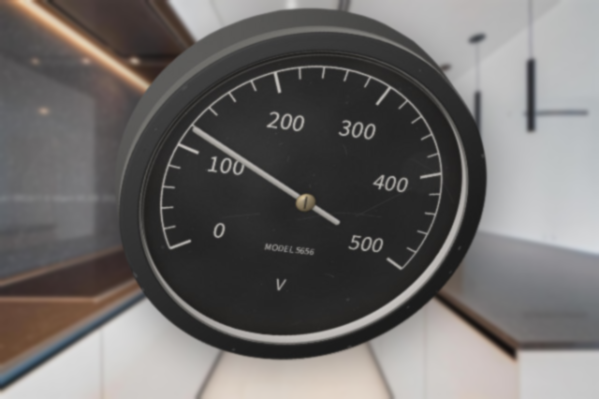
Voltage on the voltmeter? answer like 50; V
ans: 120; V
